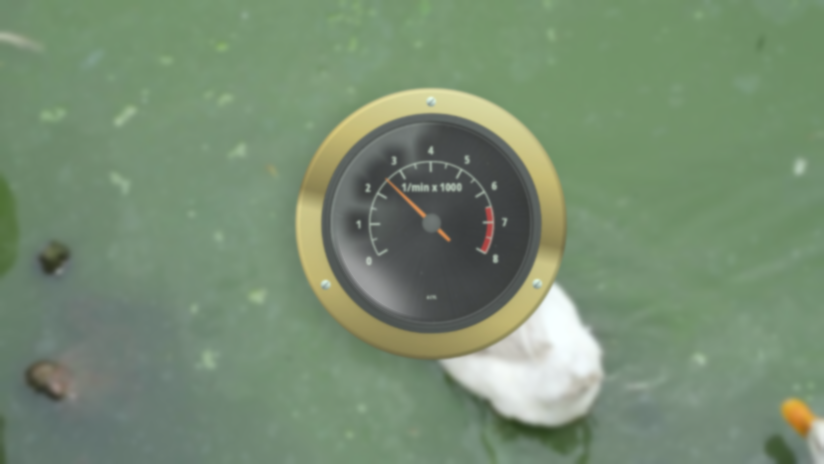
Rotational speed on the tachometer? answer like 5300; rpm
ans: 2500; rpm
